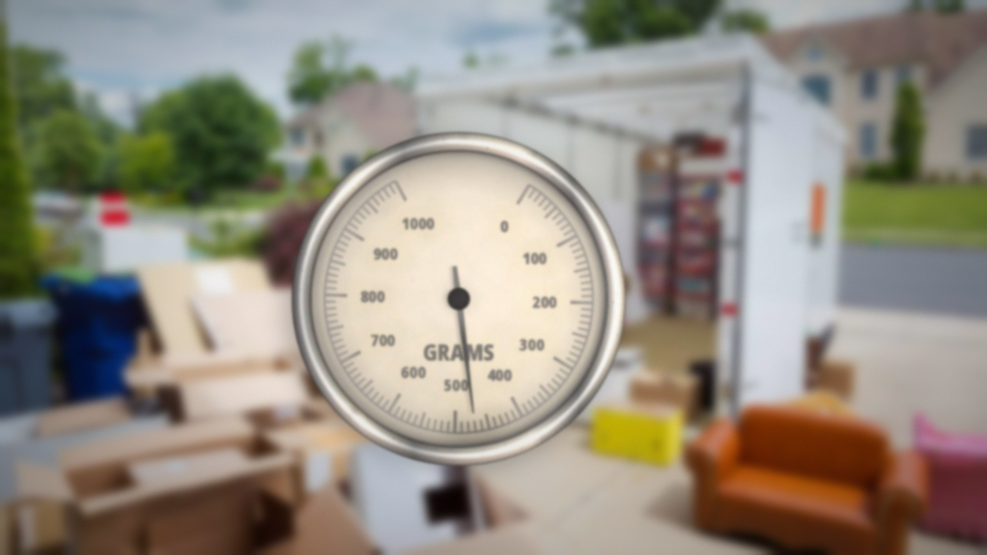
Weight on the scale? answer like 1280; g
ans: 470; g
